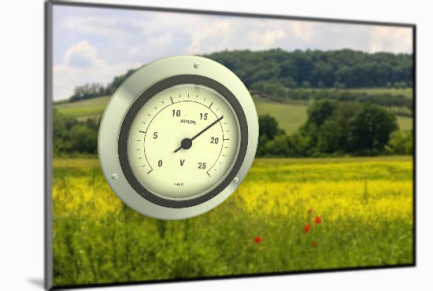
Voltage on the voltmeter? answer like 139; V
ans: 17; V
